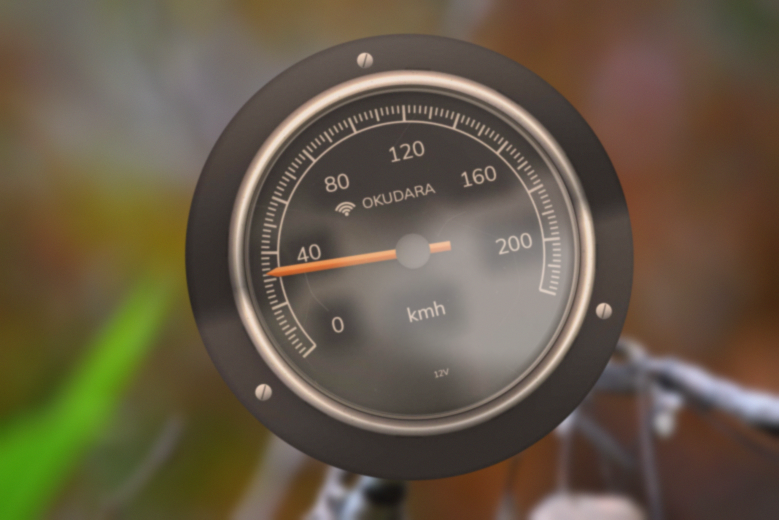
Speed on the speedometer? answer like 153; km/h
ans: 32; km/h
